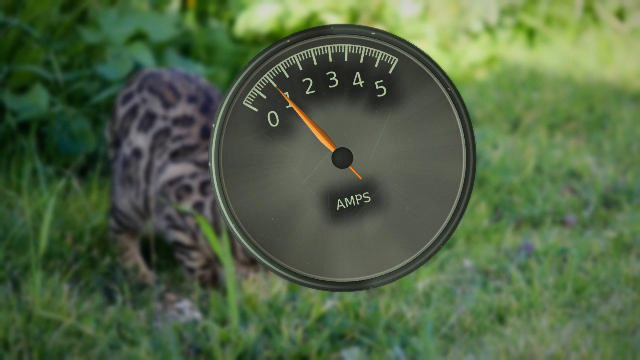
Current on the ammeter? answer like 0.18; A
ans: 1; A
